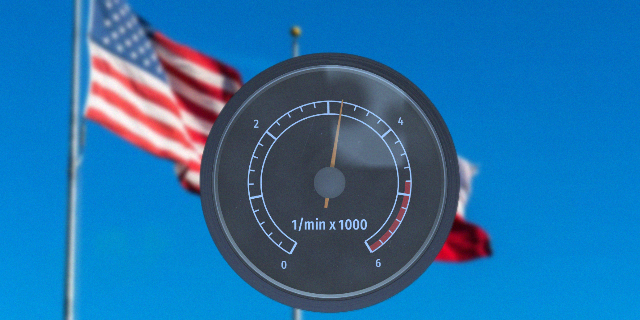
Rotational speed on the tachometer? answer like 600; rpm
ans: 3200; rpm
